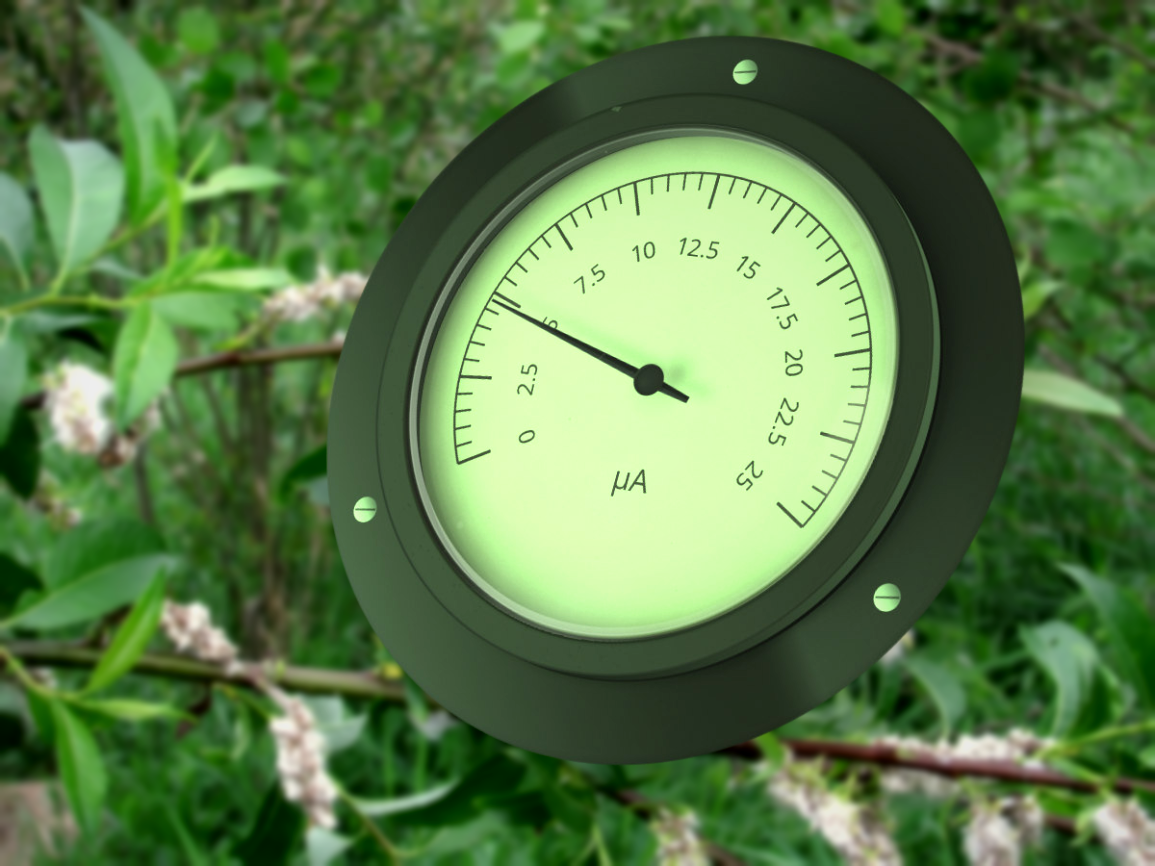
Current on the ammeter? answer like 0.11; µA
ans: 4.75; µA
